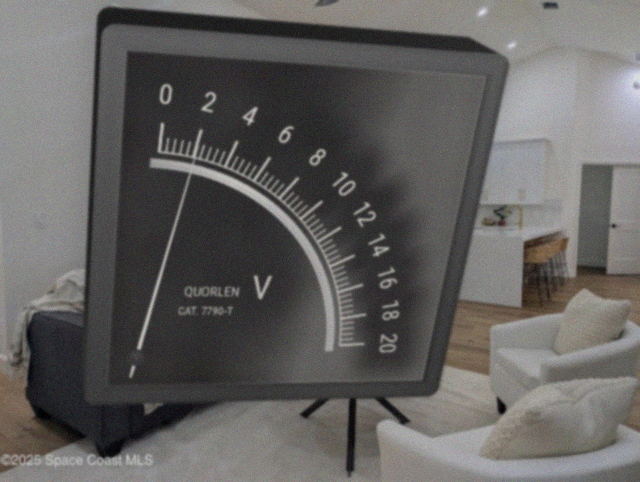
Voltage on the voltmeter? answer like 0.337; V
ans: 2; V
